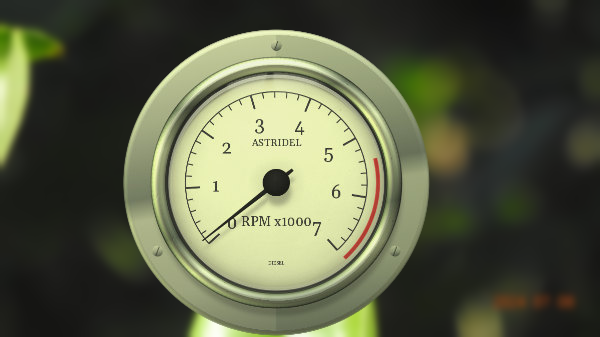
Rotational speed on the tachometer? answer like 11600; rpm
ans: 100; rpm
